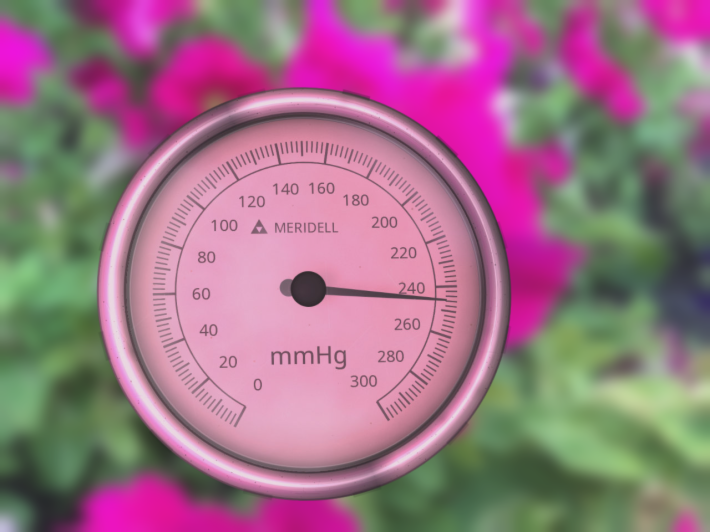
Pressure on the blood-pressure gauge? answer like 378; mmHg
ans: 246; mmHg
